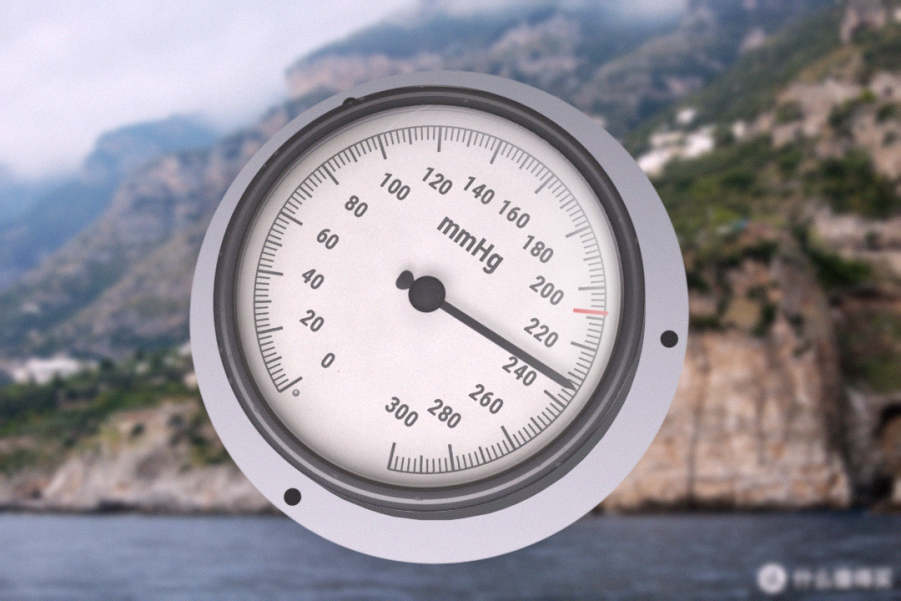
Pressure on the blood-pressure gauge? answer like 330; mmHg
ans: 234; mmHg
